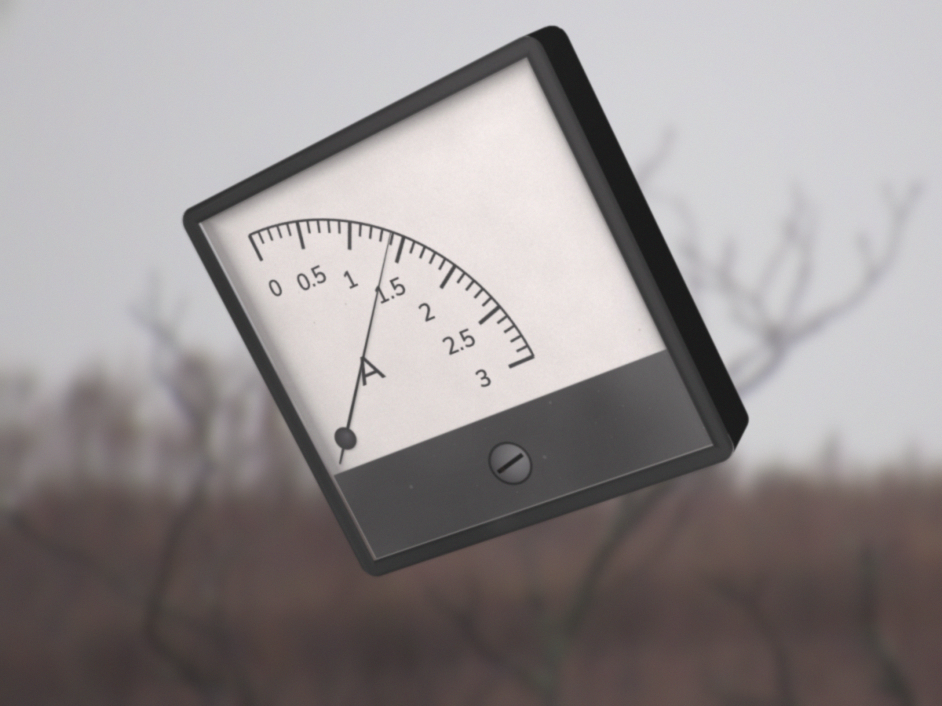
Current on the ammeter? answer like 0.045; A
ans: 1.4; A
